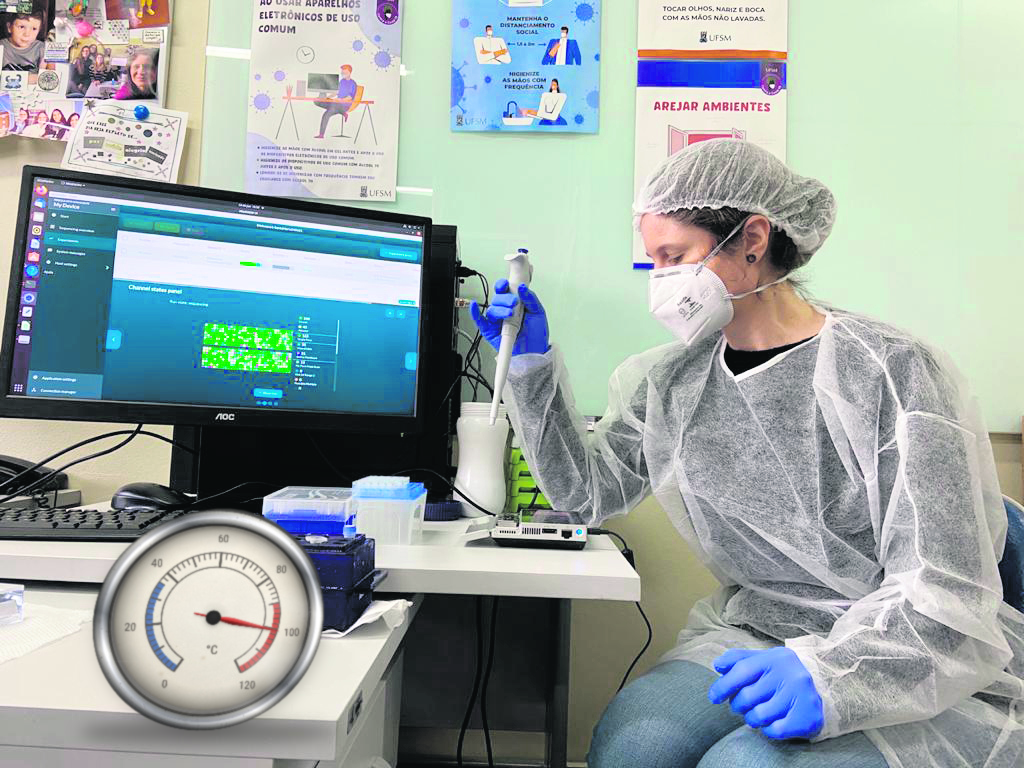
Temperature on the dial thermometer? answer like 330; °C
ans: 100; °C
